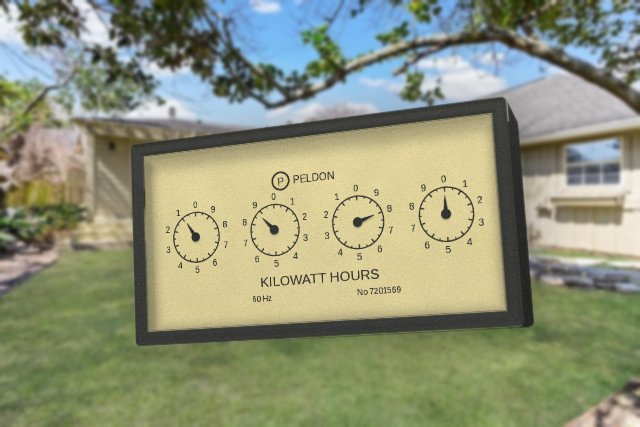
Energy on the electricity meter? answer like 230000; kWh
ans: 880; kWh
